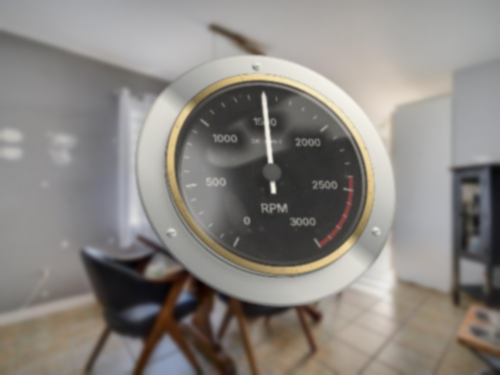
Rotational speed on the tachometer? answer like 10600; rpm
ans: 1500; rpm
